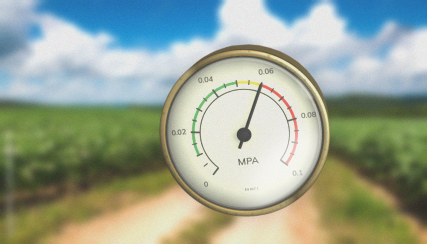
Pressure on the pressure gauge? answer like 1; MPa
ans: 0.06; MPa
